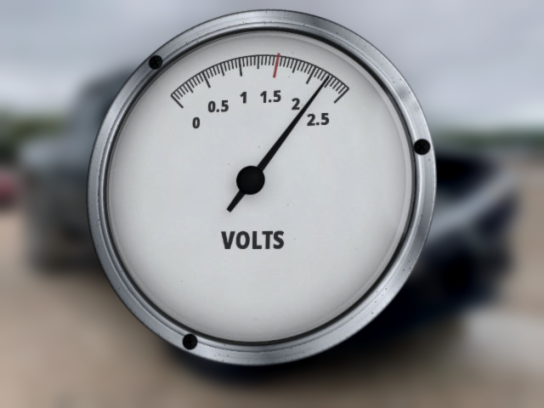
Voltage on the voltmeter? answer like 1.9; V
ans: 2.25; V
